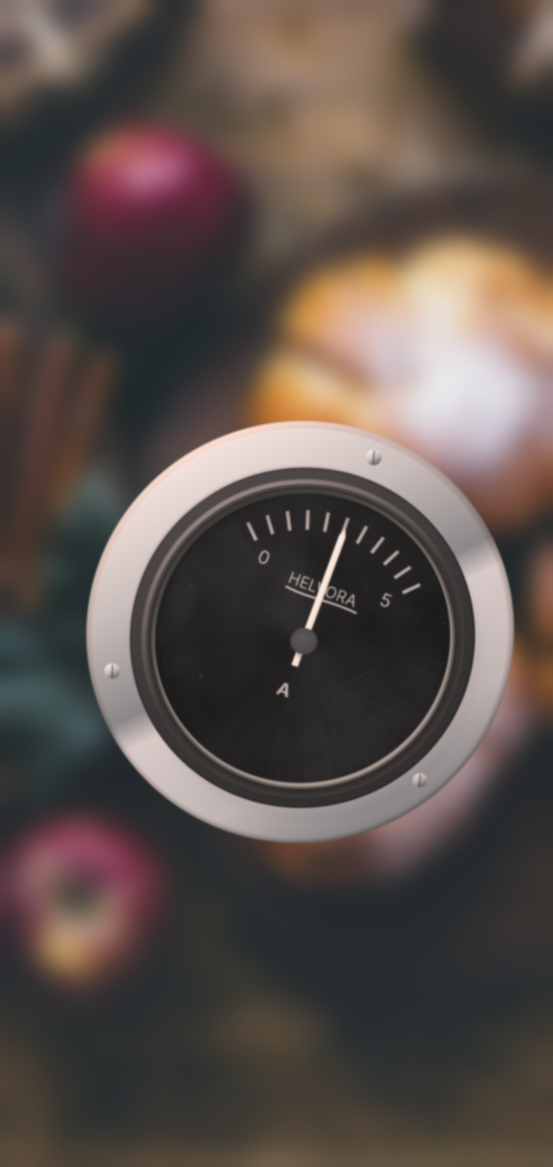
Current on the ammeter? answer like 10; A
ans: 2.5; A
